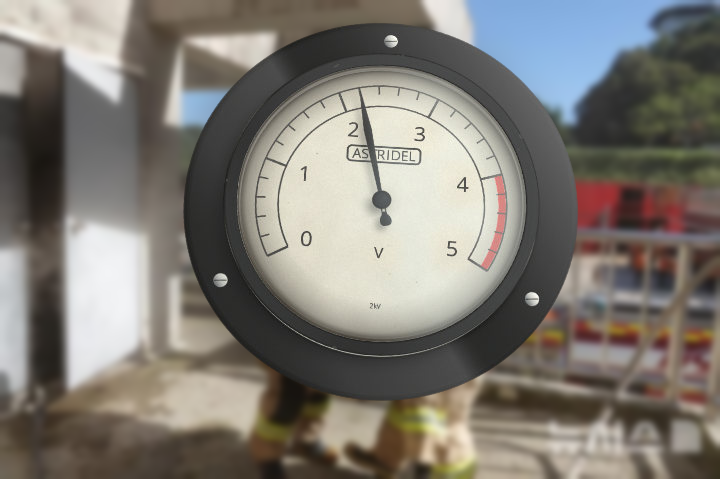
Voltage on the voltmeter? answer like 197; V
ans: 2.2; V
